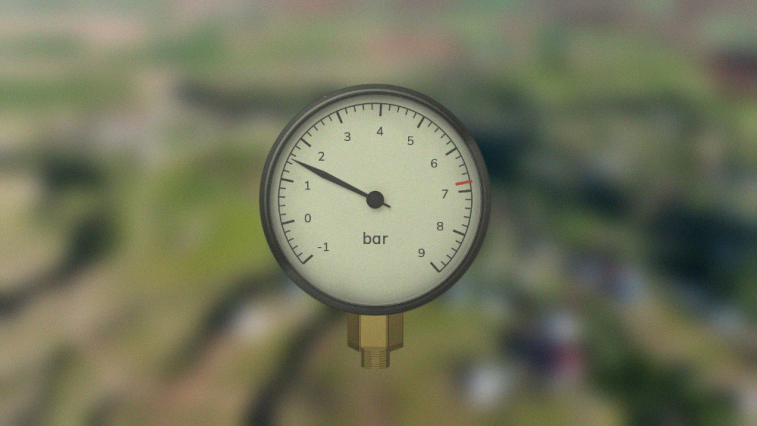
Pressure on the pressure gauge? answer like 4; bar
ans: 1.5; bar
